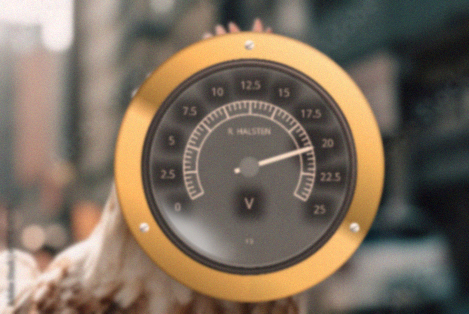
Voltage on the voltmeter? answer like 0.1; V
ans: 20; V
